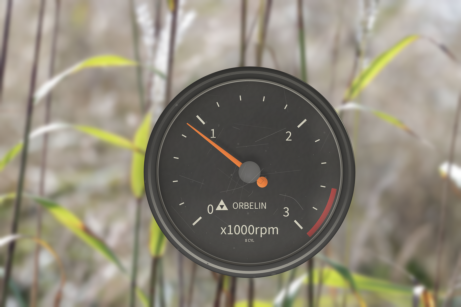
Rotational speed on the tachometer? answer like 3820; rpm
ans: 900; rpm
